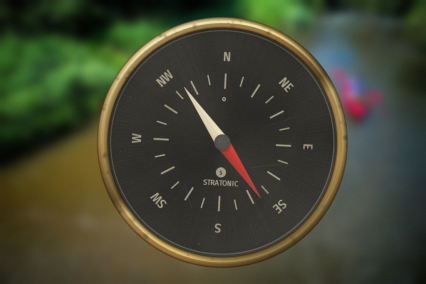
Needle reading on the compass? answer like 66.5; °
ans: 142.5; °
